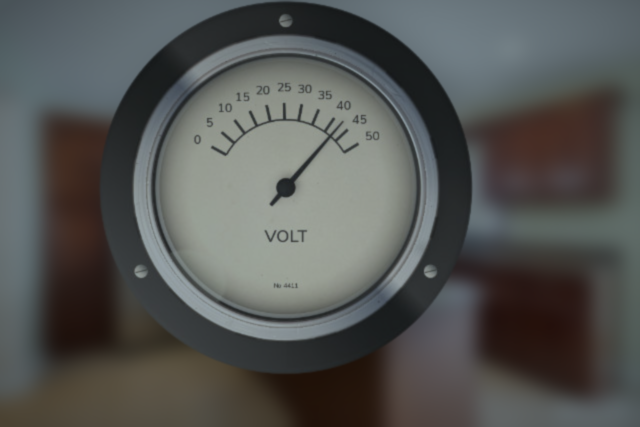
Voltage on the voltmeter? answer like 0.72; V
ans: 42.5; V
